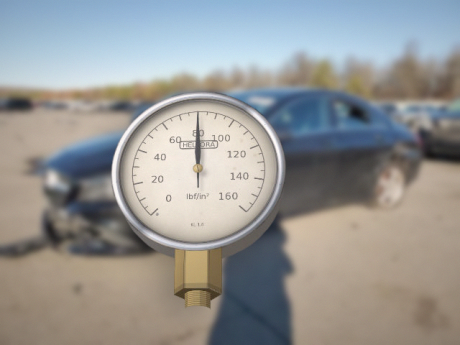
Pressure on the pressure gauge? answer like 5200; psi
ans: 80; psi
